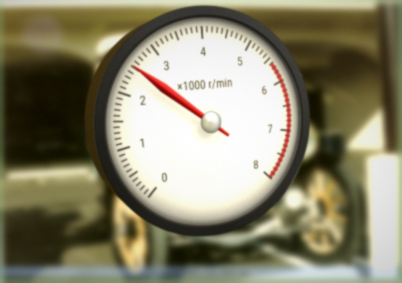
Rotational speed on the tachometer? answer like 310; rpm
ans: 2500; rpm
